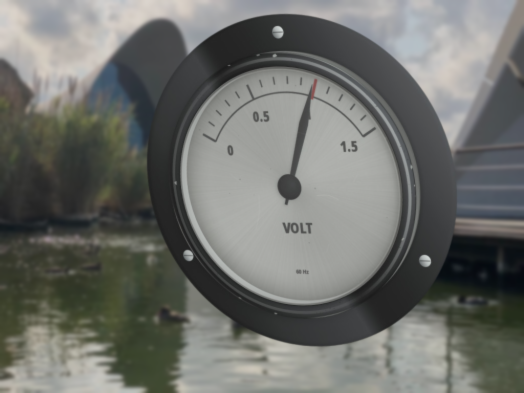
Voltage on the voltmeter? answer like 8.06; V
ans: 1; V
